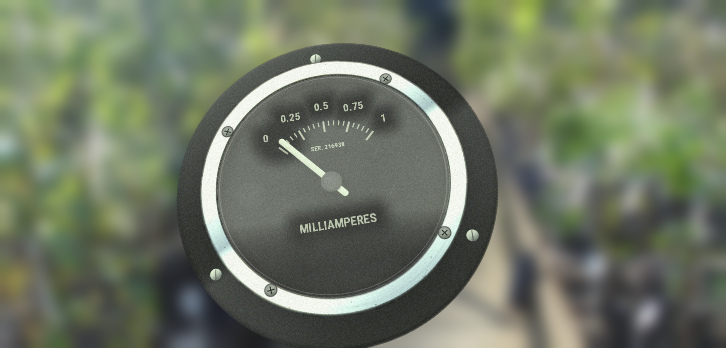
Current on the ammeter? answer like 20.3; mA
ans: 0.05; mA
